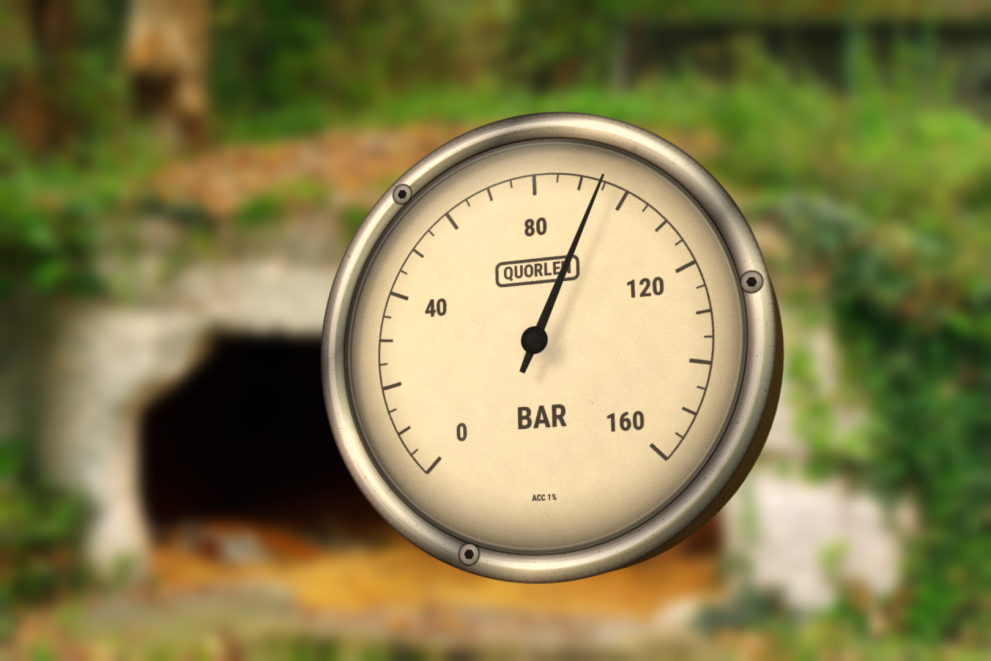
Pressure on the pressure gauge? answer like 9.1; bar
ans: 95; bar
